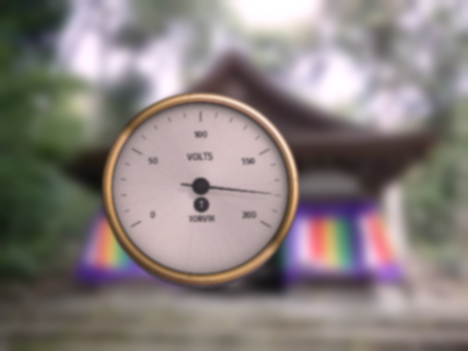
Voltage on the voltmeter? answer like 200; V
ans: 180; V
